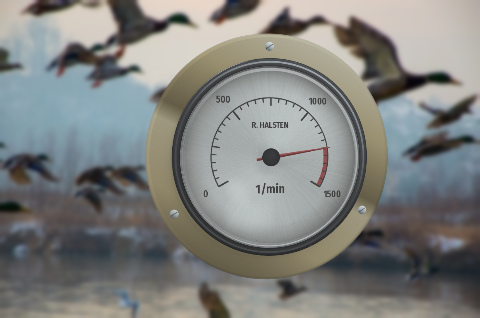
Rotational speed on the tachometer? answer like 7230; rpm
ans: 1250; rpm
